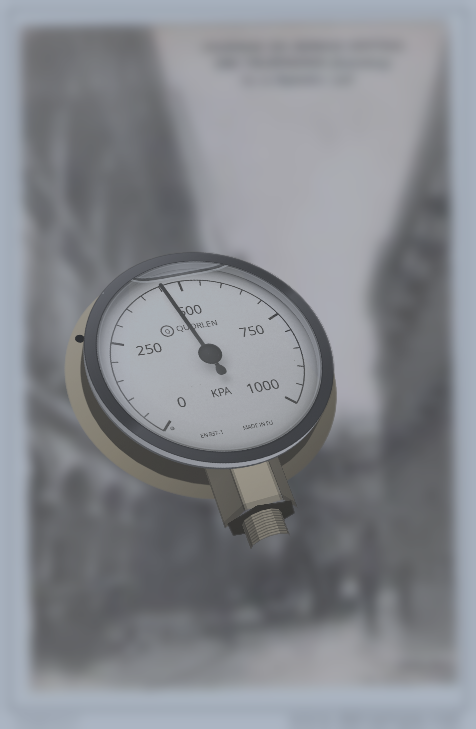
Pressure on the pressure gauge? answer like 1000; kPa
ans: 450; kPa
